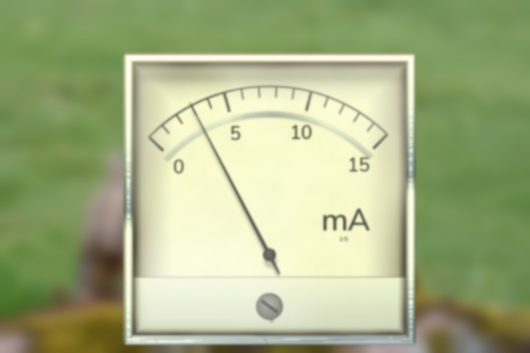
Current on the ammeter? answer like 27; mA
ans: 3; mA
